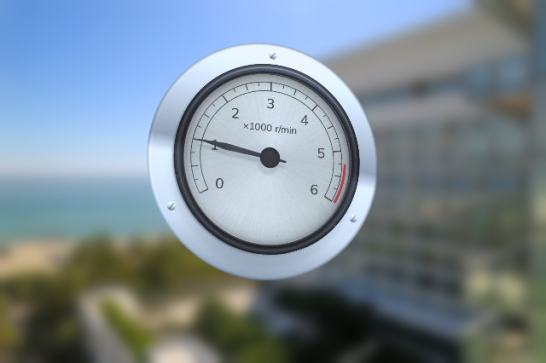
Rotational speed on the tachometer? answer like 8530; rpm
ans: 1000; rpm
